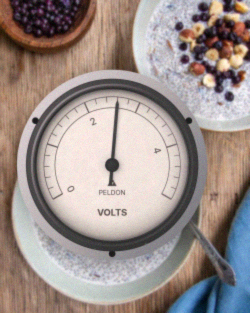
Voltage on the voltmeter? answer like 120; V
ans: 2.6; V
